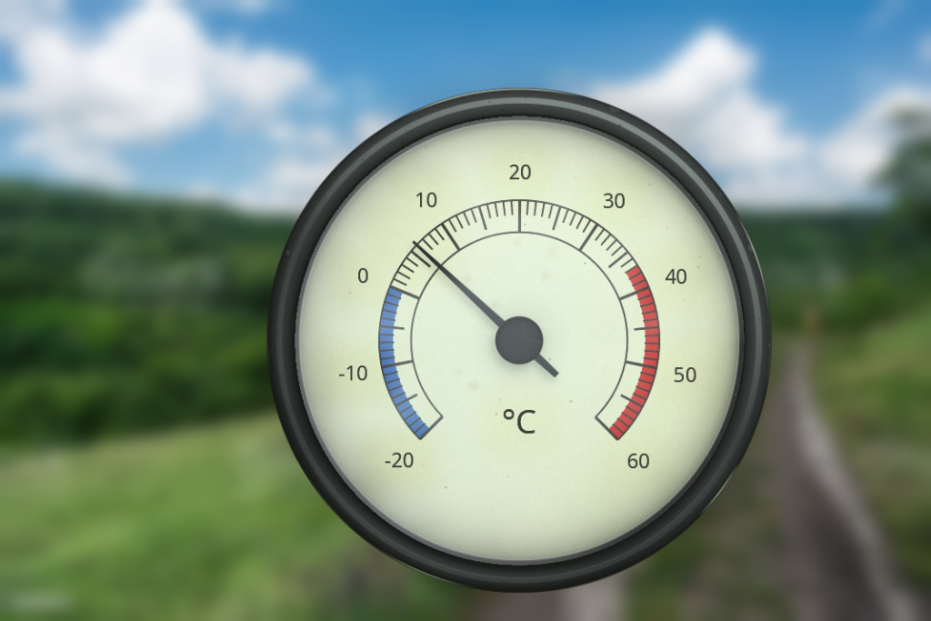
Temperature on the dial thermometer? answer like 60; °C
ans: 6; °C
